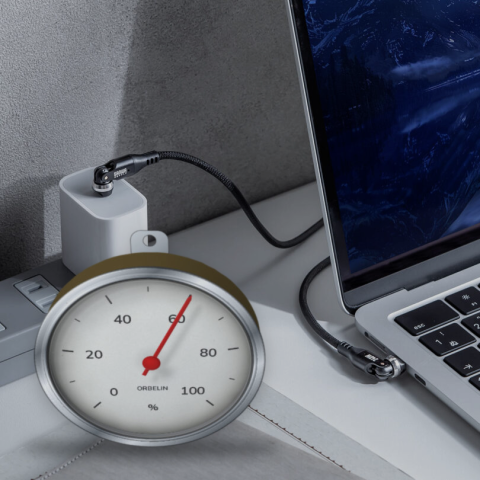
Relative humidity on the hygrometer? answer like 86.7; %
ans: 60; %
